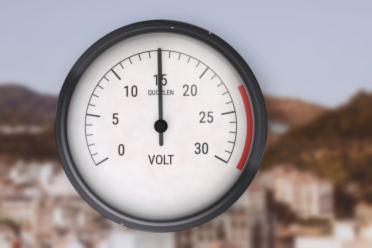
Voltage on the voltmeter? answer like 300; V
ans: 15; V
